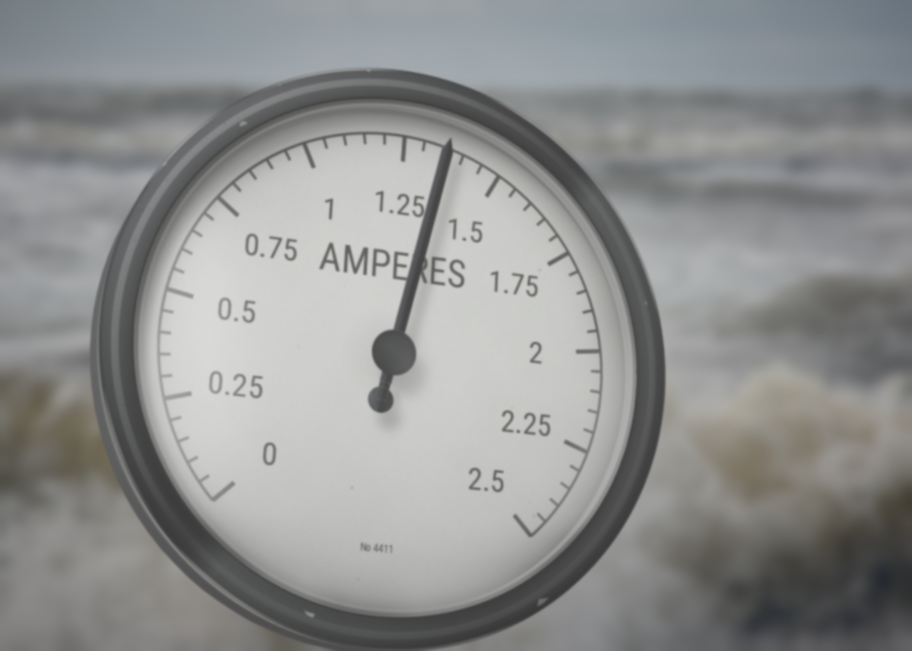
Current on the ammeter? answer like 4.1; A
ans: 1.35; A
